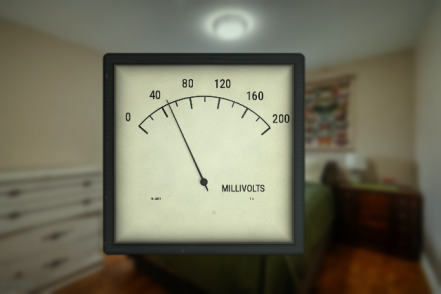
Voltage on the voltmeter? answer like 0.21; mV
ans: 50; mV
